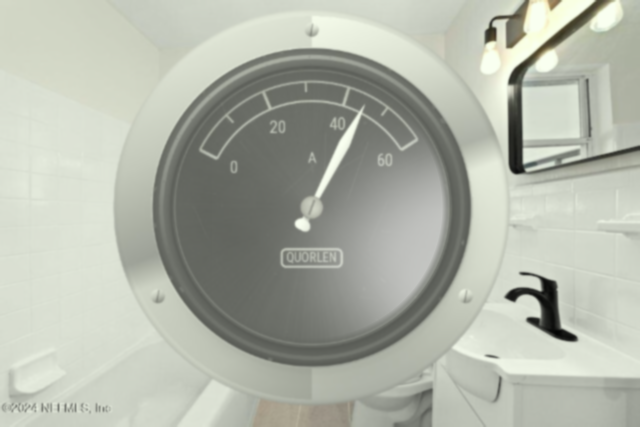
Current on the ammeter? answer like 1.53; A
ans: 45; A
